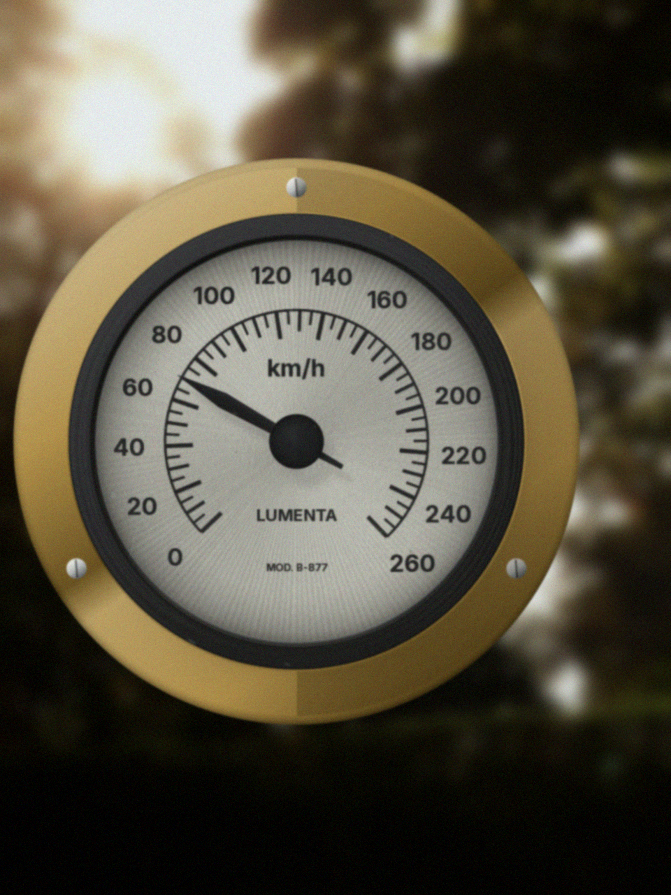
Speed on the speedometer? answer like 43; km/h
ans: 70; km/h
